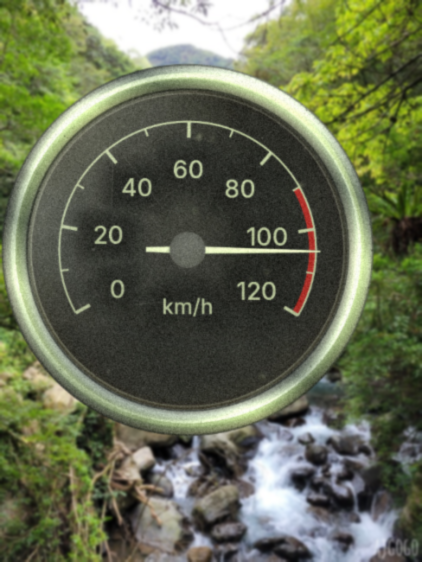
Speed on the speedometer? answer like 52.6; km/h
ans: 105; km/h
